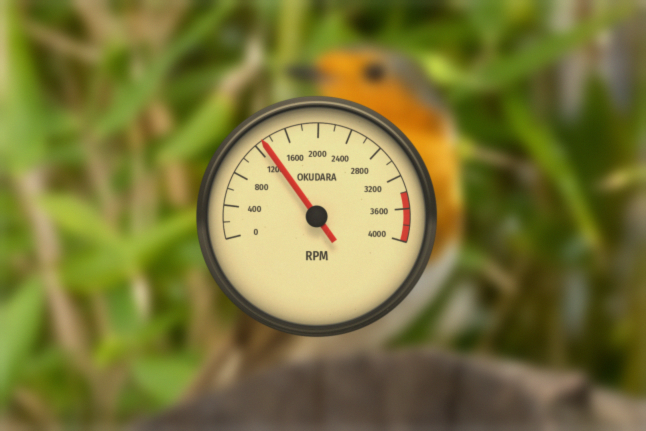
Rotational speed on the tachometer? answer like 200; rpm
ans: 1300; rpm
